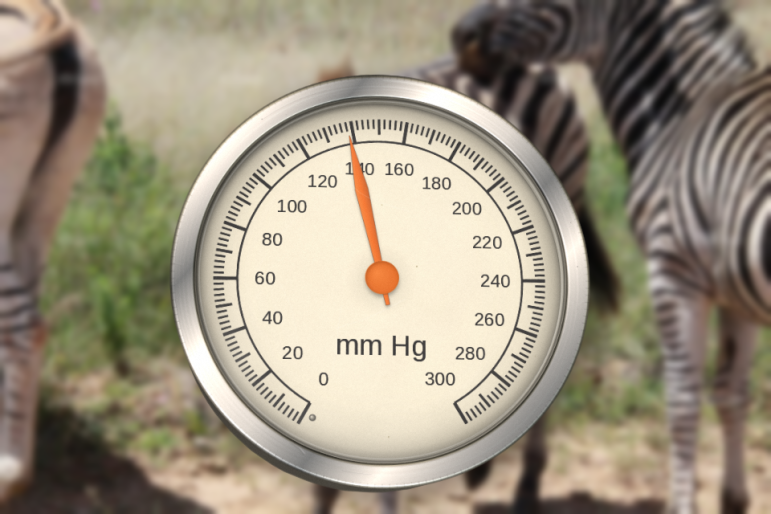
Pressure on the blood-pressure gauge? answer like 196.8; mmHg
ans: 138; mmHg
